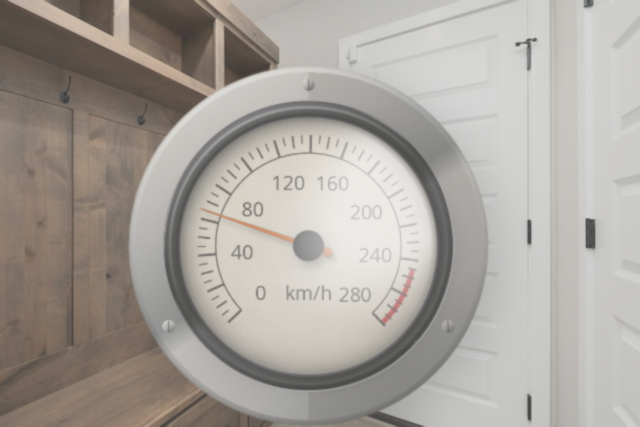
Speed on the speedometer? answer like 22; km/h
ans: 65; km/h
